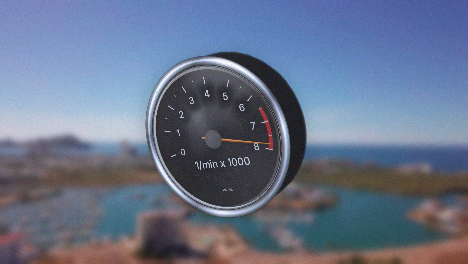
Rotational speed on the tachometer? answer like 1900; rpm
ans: 7750; rpm
